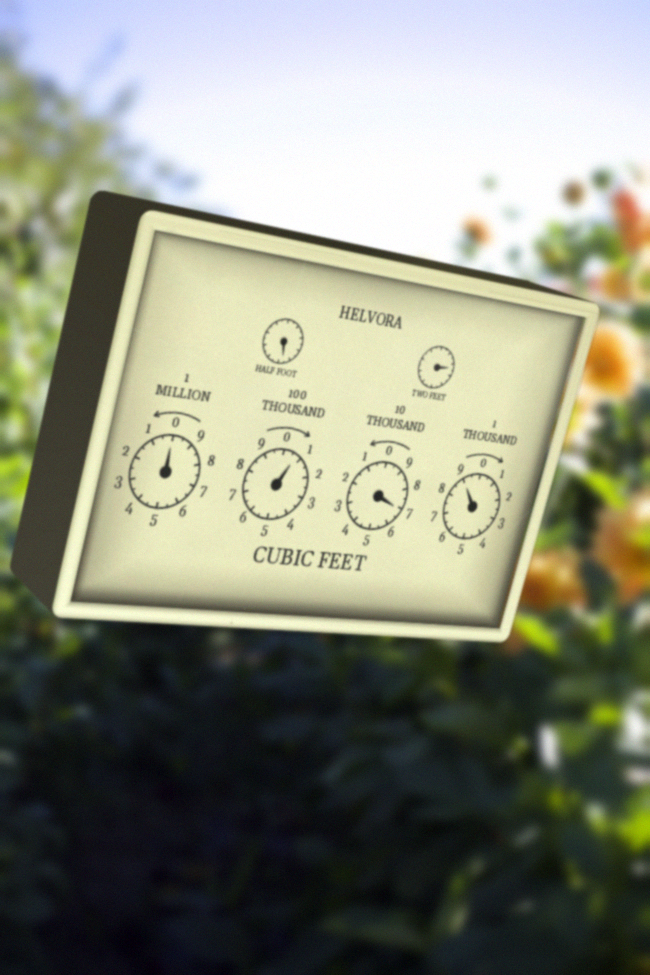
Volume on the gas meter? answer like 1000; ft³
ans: 6900; ft³
